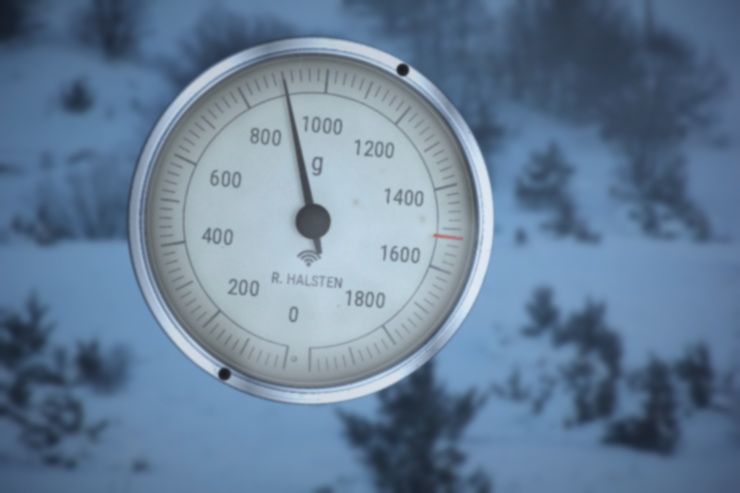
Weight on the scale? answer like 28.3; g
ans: 900; g
